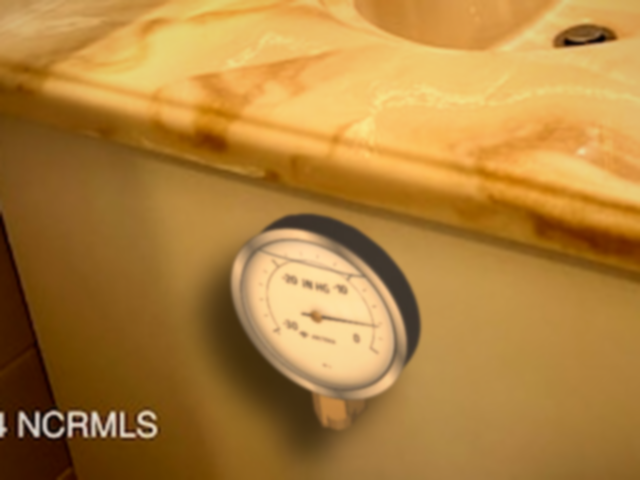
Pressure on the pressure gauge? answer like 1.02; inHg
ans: -4; inHg
